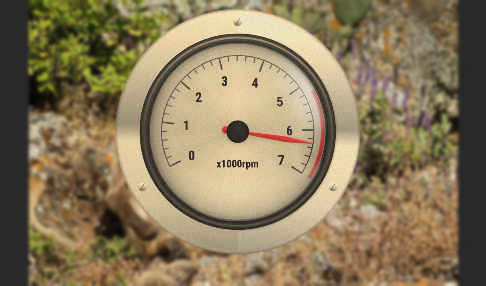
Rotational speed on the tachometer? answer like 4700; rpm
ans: 6300; rpm
